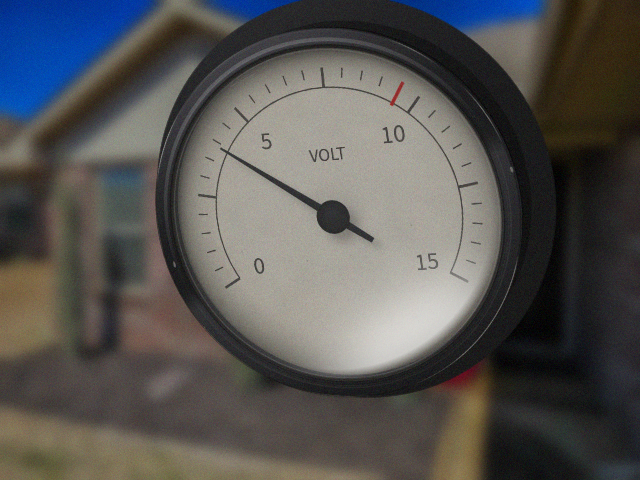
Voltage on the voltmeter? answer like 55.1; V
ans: 4; V
